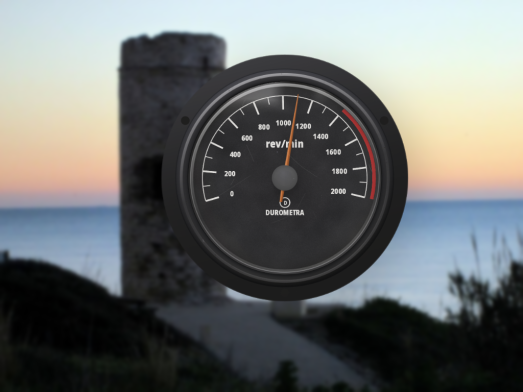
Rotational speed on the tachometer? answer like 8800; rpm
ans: 1100; rpm
